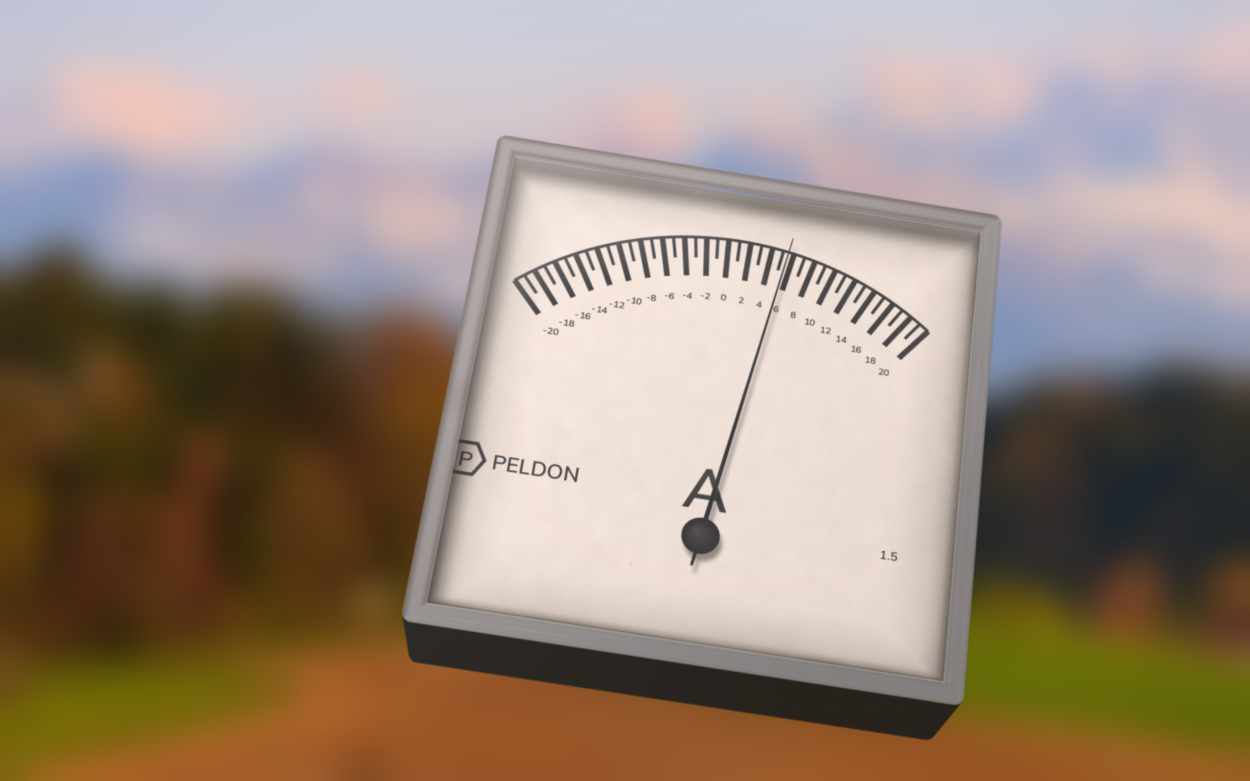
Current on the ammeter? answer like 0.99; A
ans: 5.5; A
